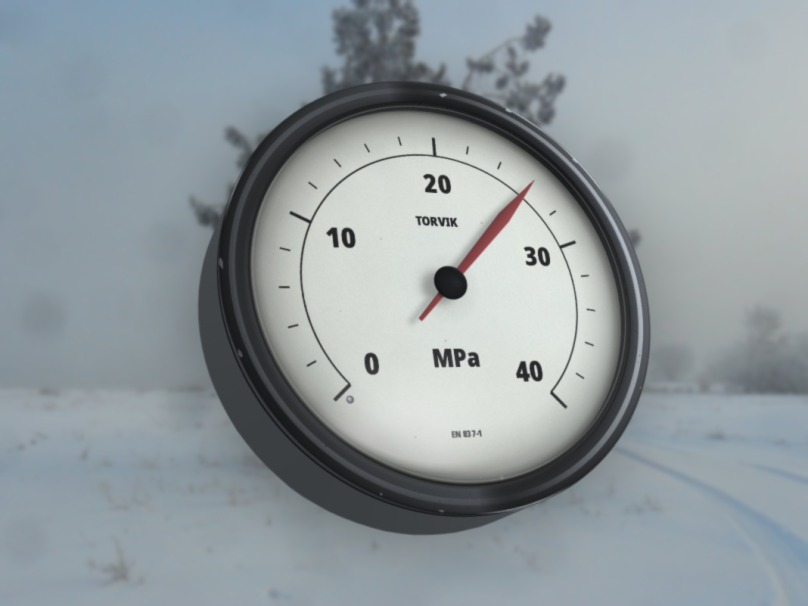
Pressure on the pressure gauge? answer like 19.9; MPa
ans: 26; MPa
